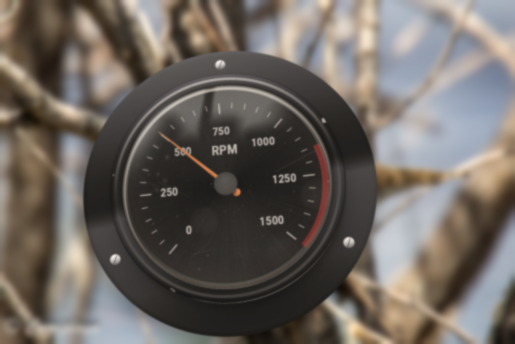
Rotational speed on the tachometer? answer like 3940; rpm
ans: 500; rpm
